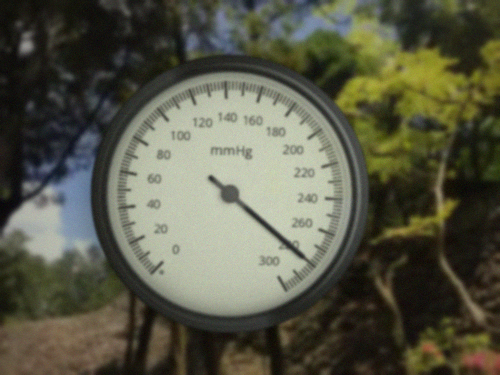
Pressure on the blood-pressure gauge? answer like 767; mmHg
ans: 280; mmHg
